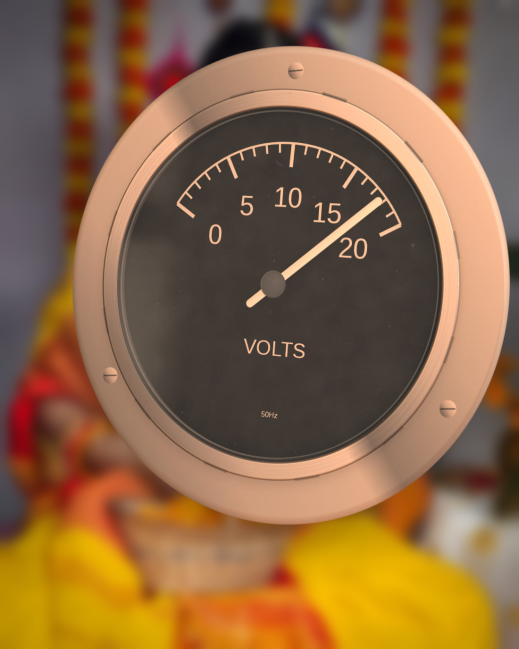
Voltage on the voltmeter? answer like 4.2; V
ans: 18; V
